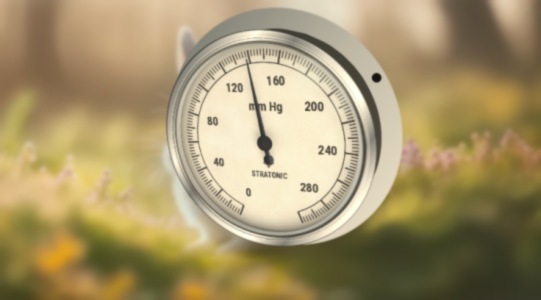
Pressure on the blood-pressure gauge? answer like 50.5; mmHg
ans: 140; mmHg
